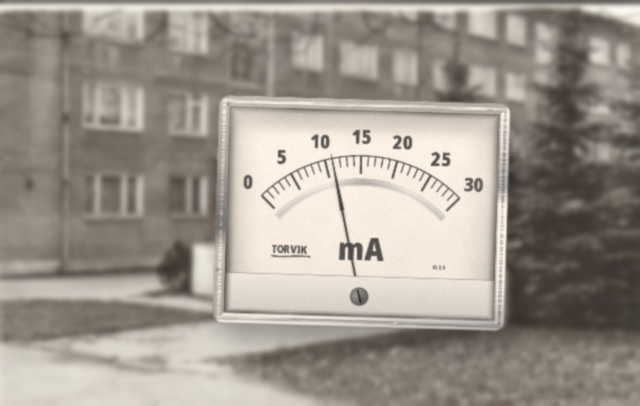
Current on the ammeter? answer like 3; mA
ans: 11; mA
